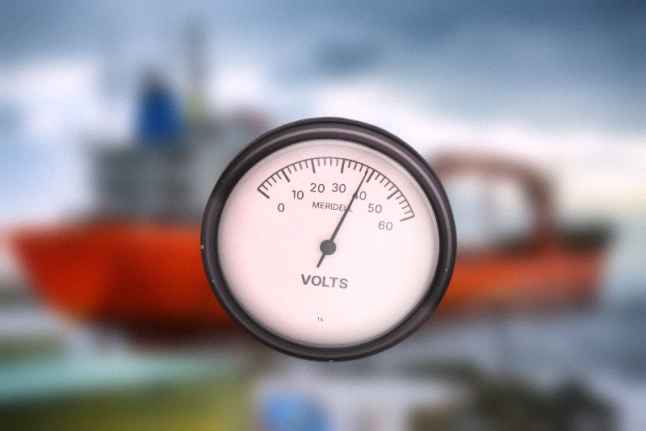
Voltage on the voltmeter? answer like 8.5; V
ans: 38; V
